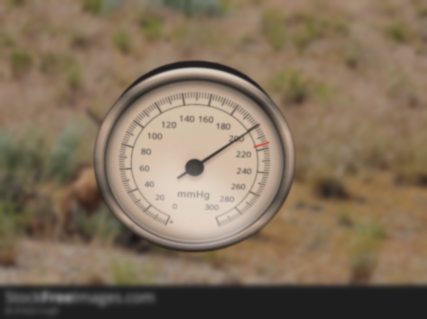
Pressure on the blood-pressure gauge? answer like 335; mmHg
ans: 200; mmHg
